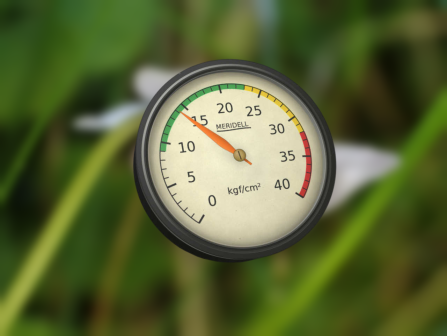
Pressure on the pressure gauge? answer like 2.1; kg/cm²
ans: 14; kg/cm²
